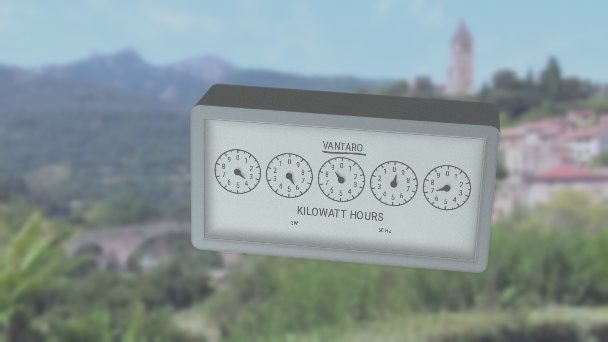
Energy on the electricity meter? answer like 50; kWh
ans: 35897; kWh
